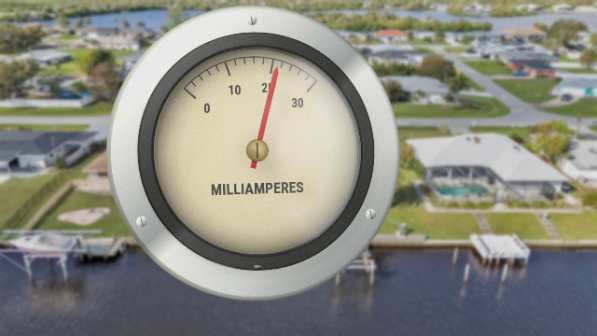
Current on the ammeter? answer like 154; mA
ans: 21; mA
